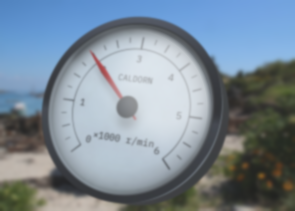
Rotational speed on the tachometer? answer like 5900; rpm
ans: 2000; rpm
